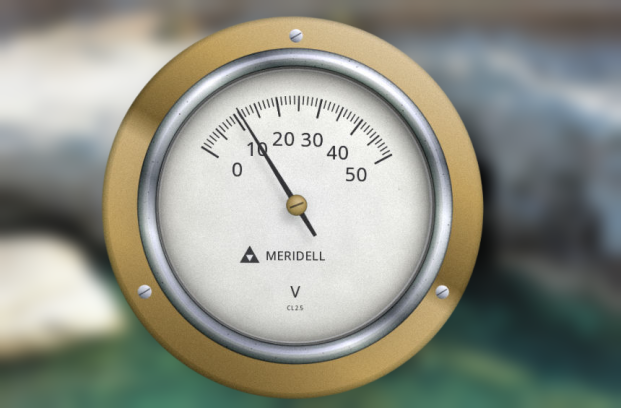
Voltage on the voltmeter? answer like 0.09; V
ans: 11; V
